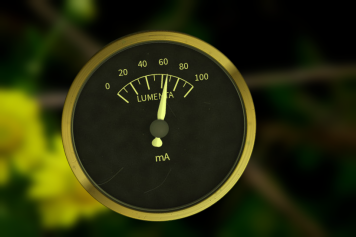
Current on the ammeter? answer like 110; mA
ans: 65; mA
